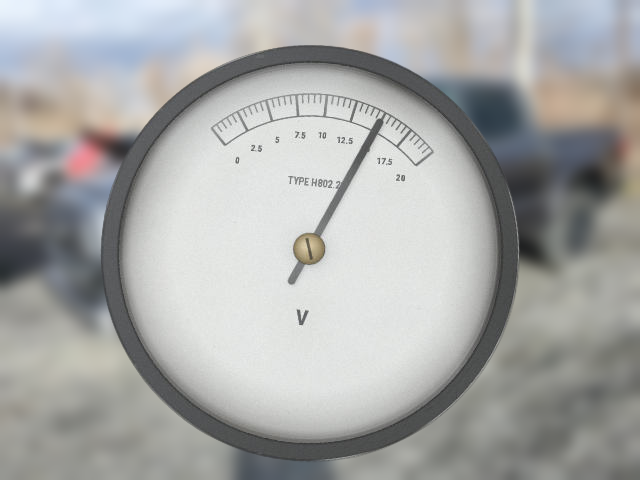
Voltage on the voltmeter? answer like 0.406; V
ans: 15; V
